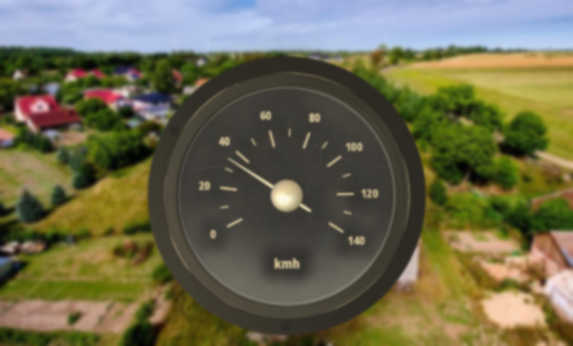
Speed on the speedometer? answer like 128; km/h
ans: 35; km/h
